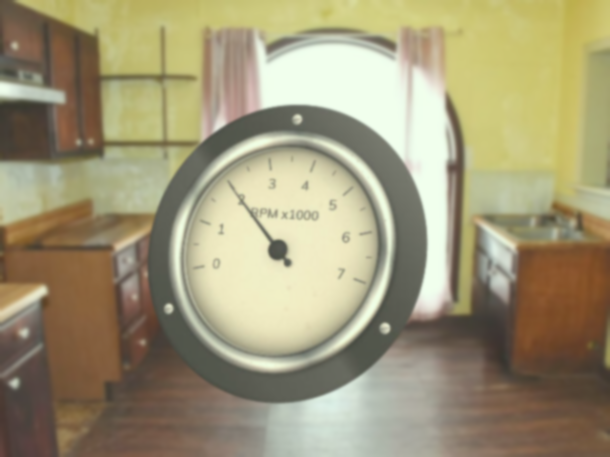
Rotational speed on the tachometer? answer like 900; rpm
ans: 2000; rpm
